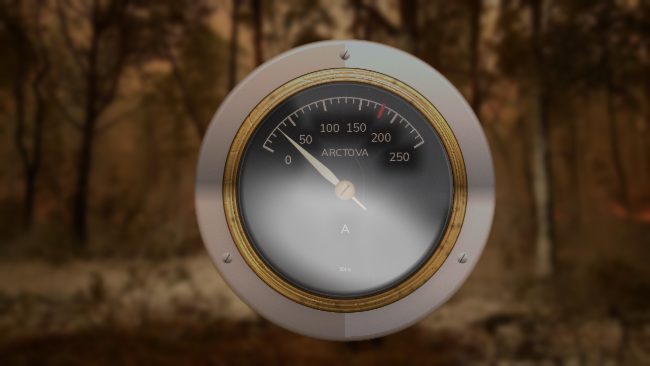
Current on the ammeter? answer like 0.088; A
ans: 30; A
